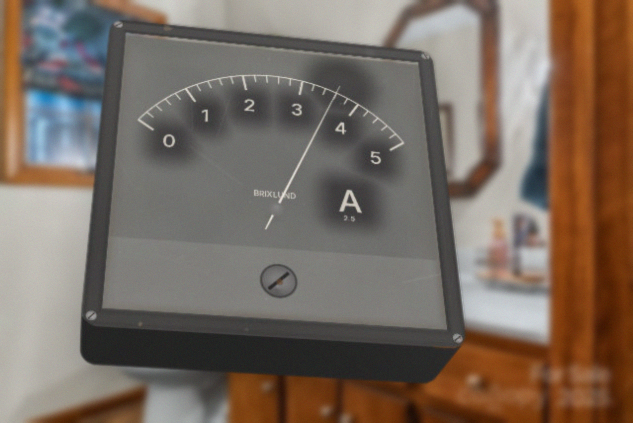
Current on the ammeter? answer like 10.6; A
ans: 3.6; A
